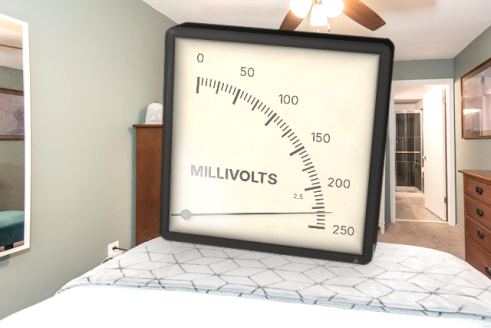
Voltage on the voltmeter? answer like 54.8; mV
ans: 230; mV
